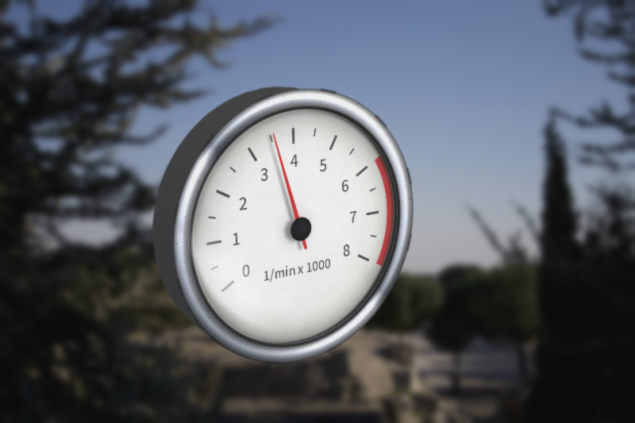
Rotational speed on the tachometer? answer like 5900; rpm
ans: 3500; rpm
